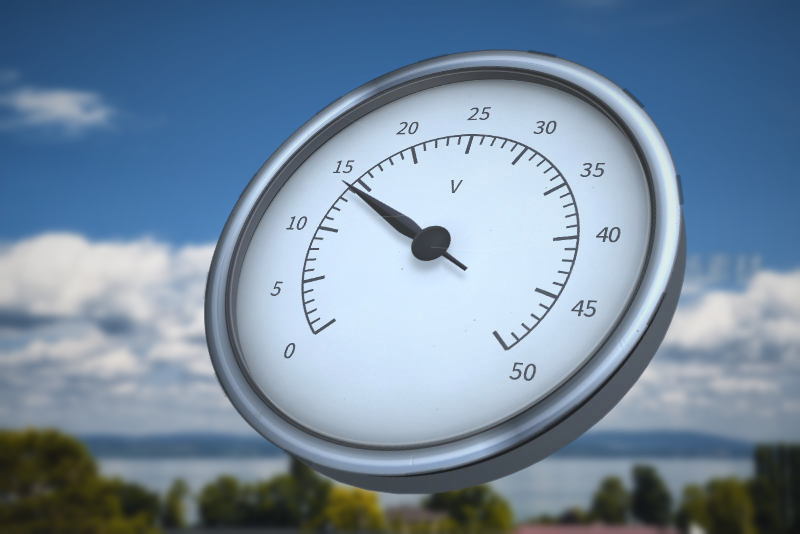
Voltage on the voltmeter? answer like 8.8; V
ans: 14; V
